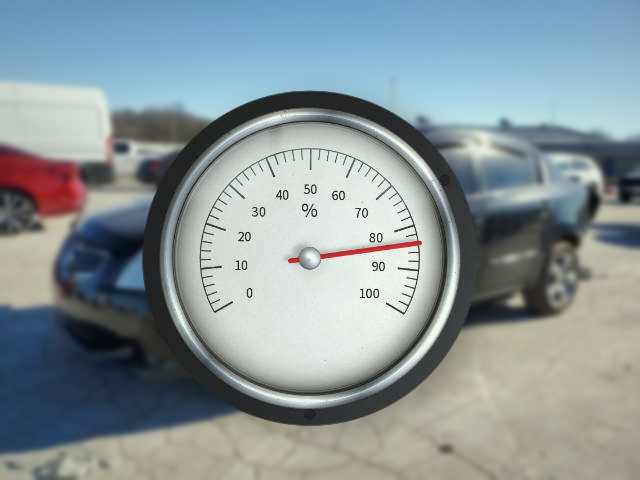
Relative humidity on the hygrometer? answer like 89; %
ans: 84; %
